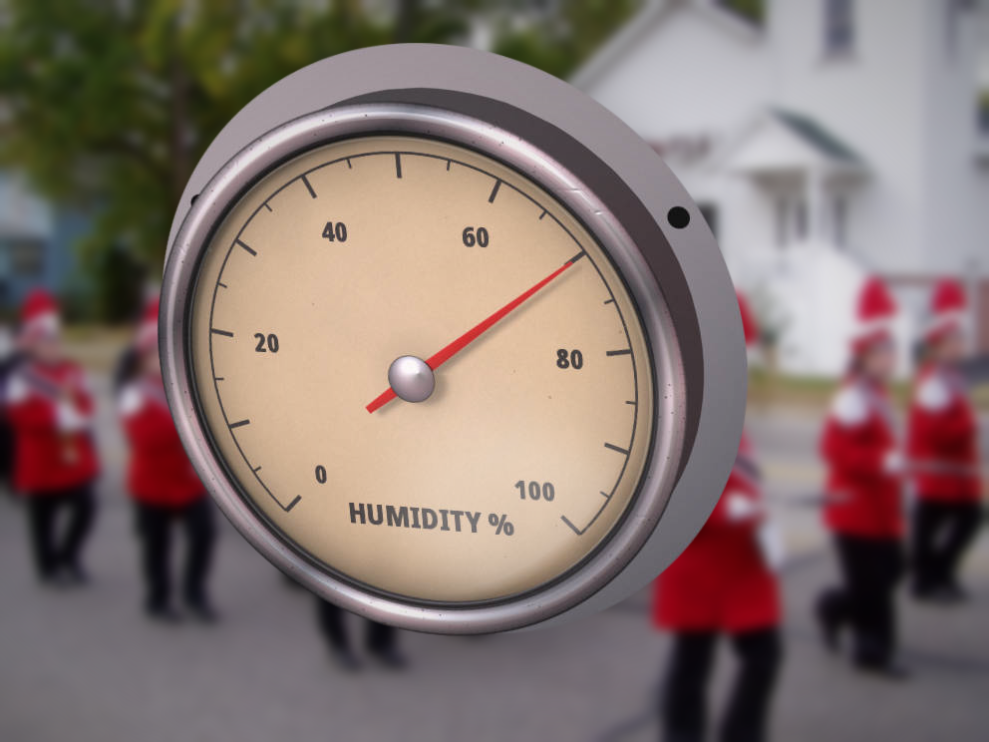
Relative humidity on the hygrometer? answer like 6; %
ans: 70; %
